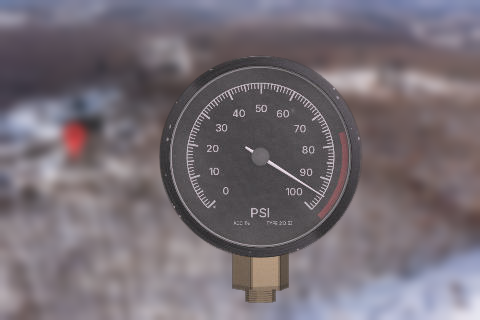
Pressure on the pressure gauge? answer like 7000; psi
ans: 95; psi
